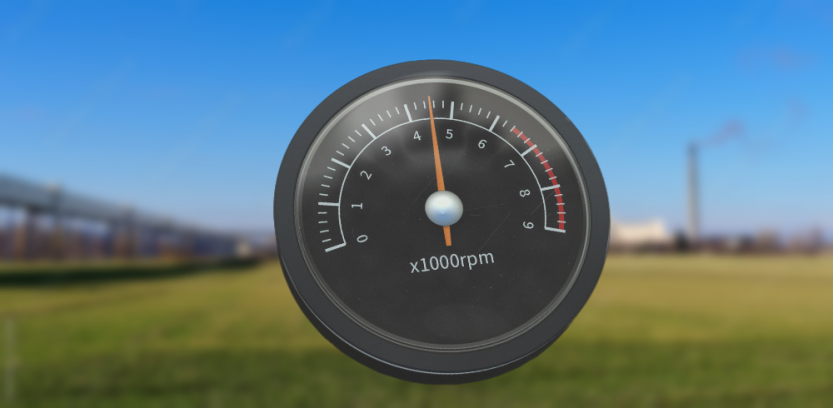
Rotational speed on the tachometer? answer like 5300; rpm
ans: 4500; rpm
